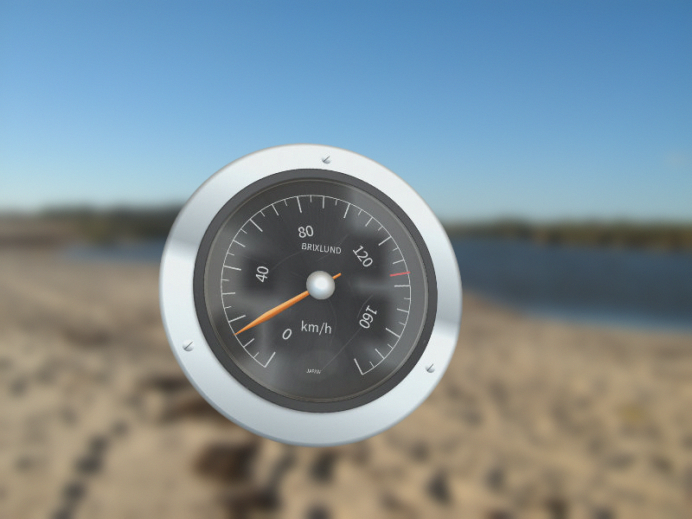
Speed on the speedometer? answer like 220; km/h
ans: 15; km/h
